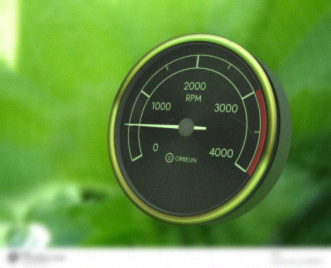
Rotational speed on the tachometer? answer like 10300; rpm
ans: 500; rpm
